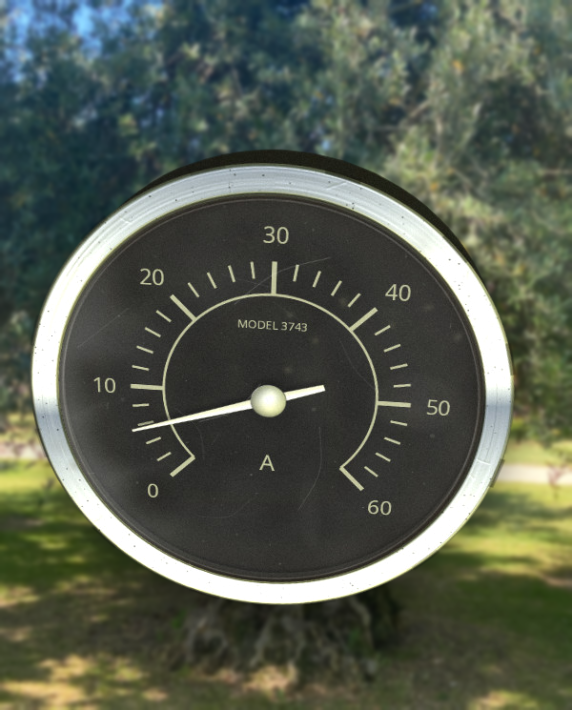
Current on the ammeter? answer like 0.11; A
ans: 6; A
